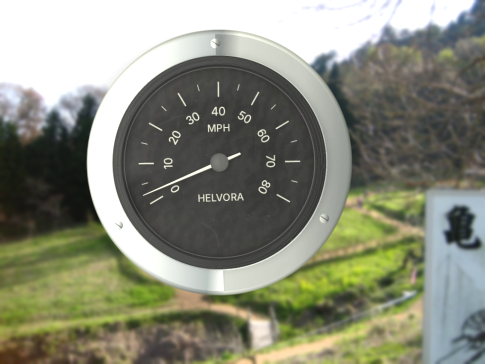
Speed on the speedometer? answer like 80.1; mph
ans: 2.5; mph
